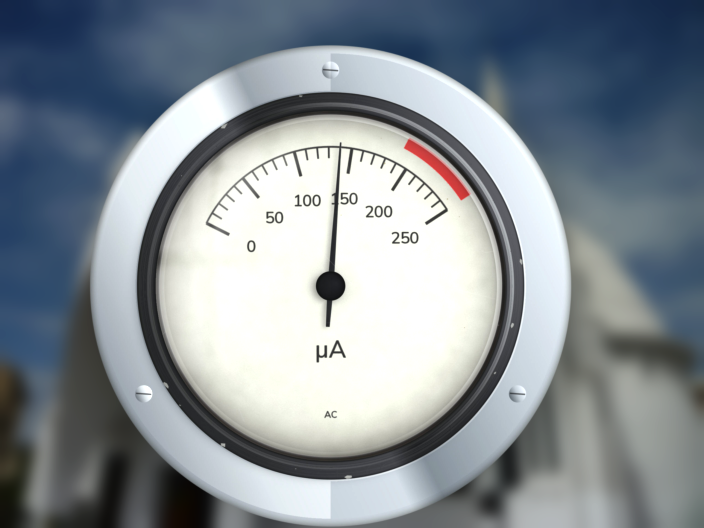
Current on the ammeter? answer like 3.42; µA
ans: 140; µA
